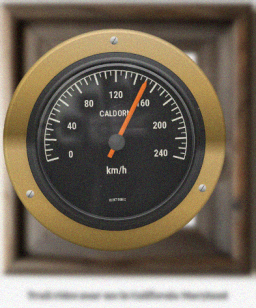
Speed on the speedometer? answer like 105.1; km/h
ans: 150; km/h
